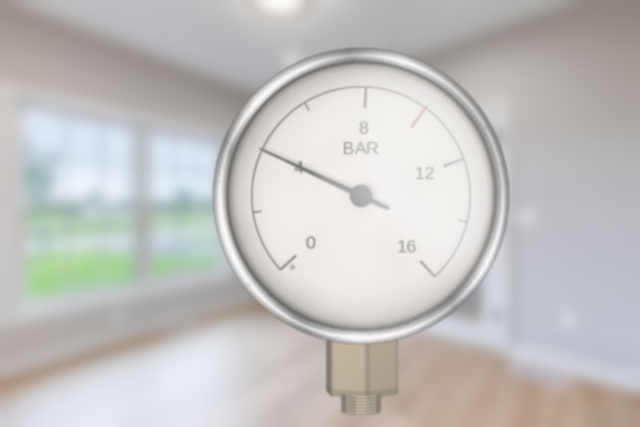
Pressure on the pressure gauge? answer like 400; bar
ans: 4; bar
